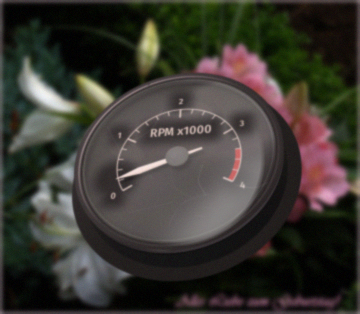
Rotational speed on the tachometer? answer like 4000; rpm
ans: 200; rpm
